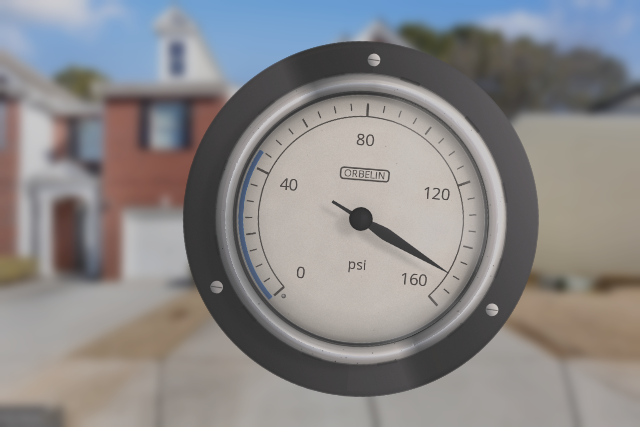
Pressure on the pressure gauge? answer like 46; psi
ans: 150; psi
